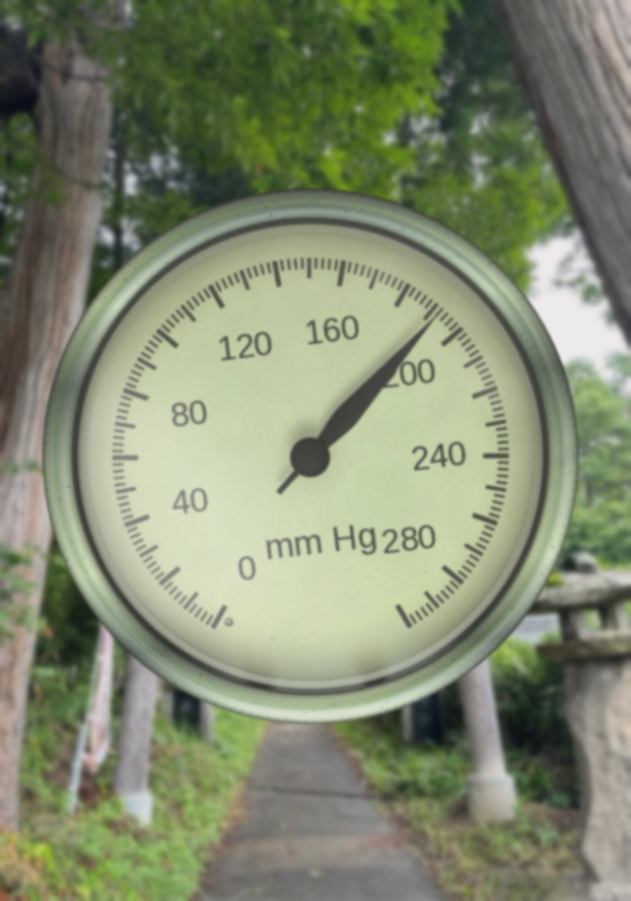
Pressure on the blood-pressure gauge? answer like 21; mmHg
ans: 192; mmHg
